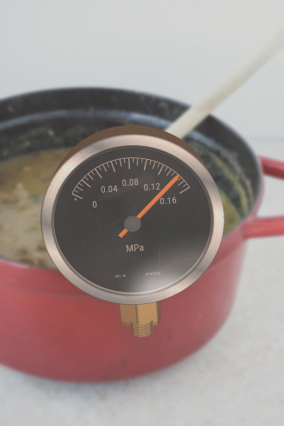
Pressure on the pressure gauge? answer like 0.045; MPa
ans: 0.14; MPa
